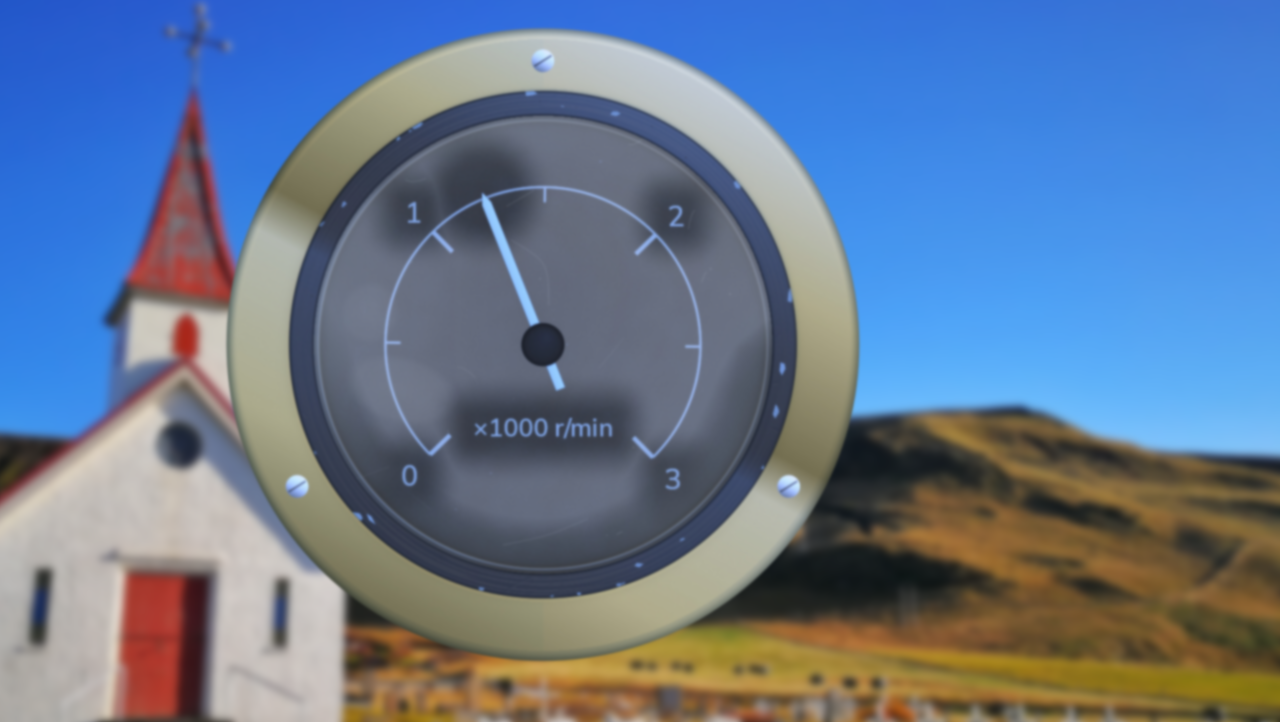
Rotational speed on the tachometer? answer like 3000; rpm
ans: 1250; rpm
